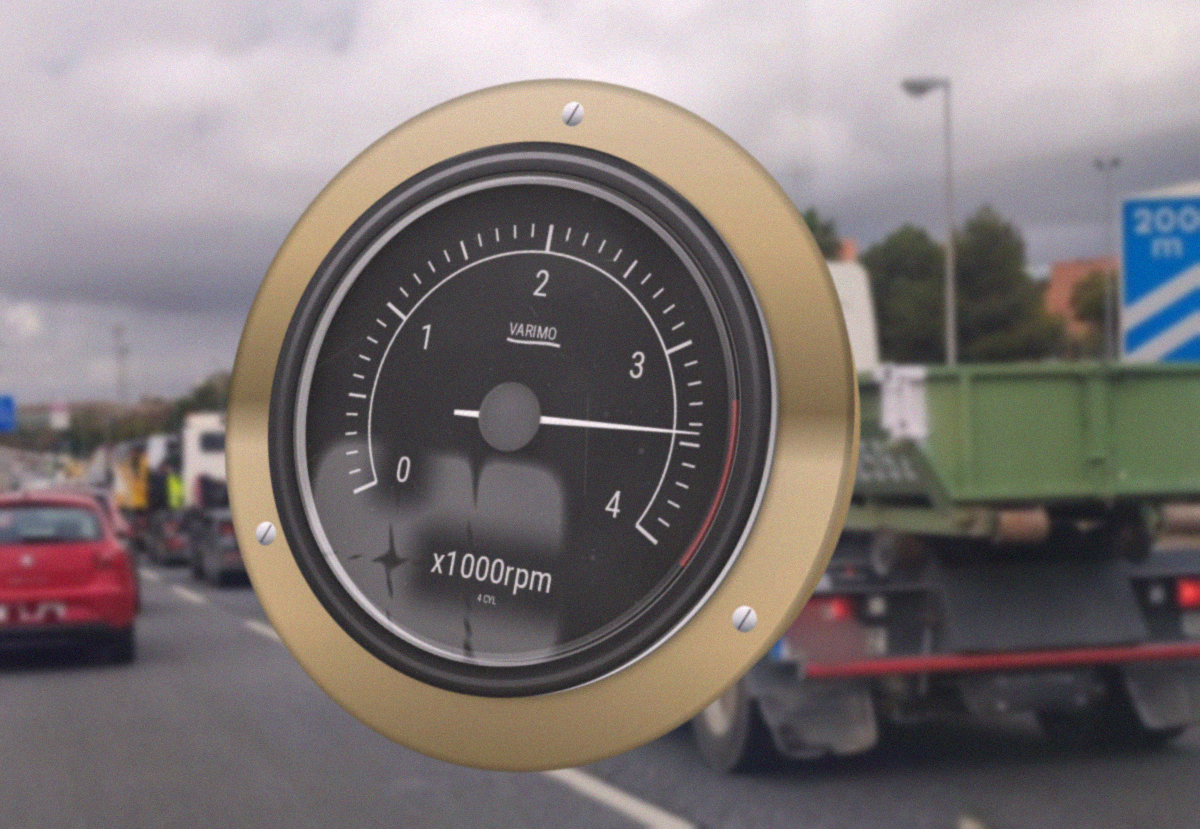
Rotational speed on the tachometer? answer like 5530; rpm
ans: 3450; rpm
